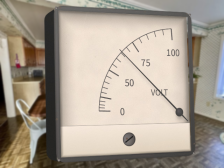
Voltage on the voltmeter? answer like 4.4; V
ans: 65; V
